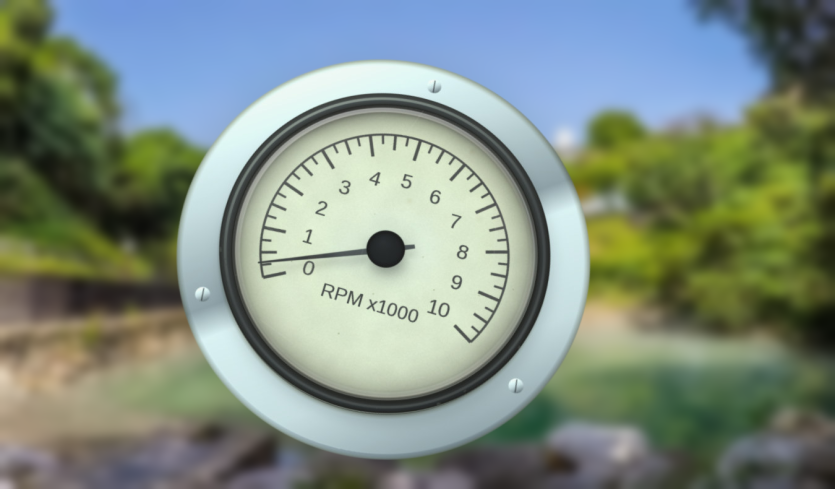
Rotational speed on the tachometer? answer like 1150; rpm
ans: 250; rpm
